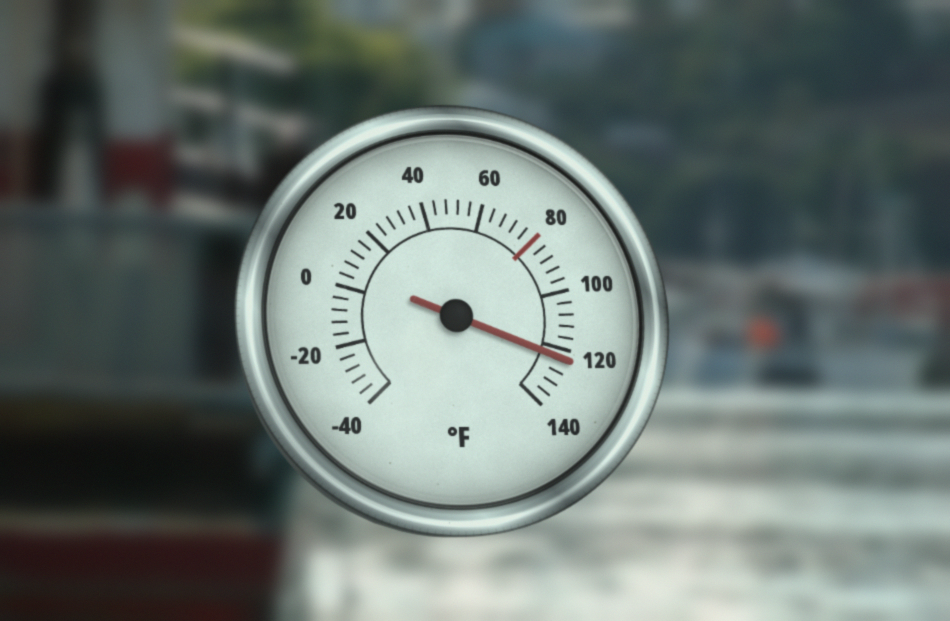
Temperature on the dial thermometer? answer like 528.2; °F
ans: 124; °F
